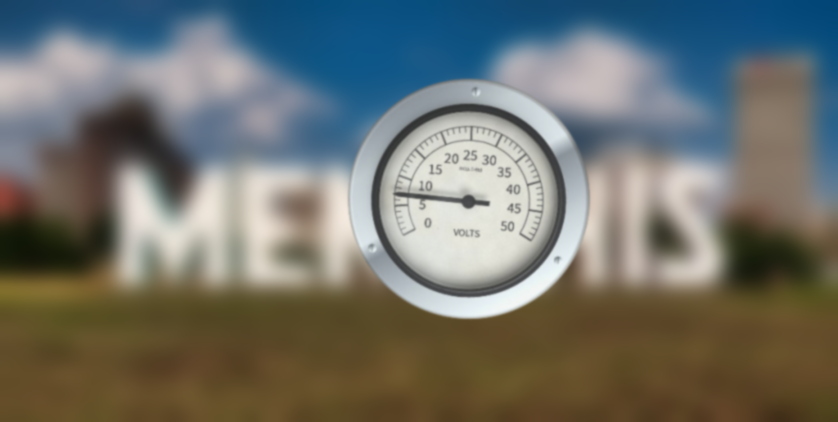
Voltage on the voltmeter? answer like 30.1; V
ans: 7; V
